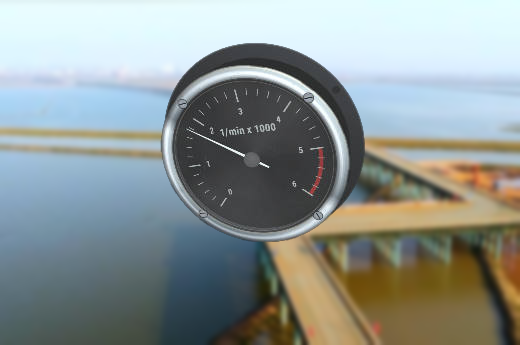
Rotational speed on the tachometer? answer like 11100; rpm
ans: 1800; rpm
